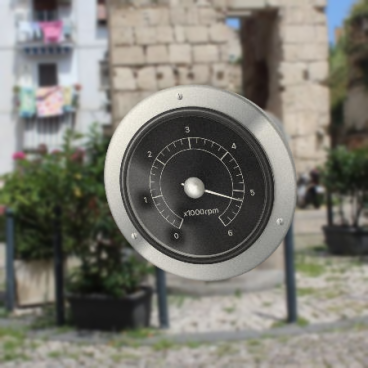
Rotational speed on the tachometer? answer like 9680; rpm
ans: 5200; rpm
